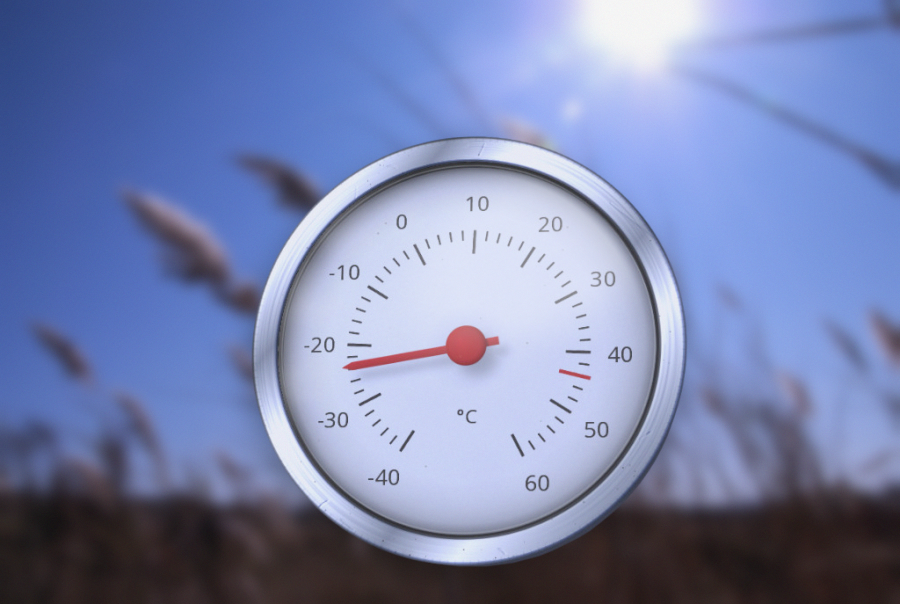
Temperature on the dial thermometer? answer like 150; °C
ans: -24; °C
